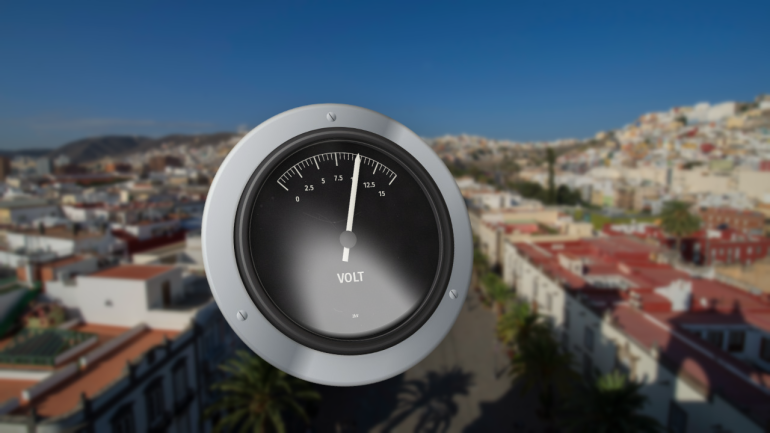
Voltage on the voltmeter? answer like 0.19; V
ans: 10; V
